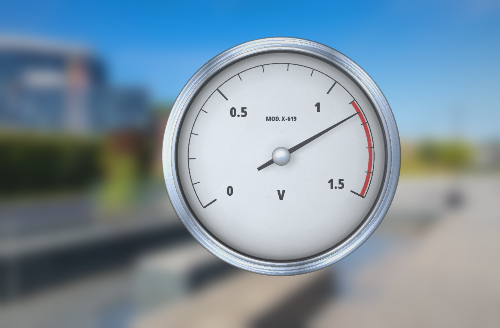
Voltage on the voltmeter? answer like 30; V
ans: 1.15; V
